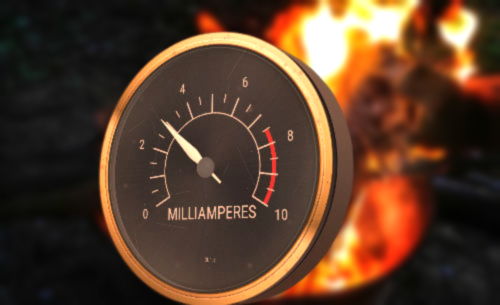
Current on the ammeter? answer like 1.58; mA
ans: 3; mA
